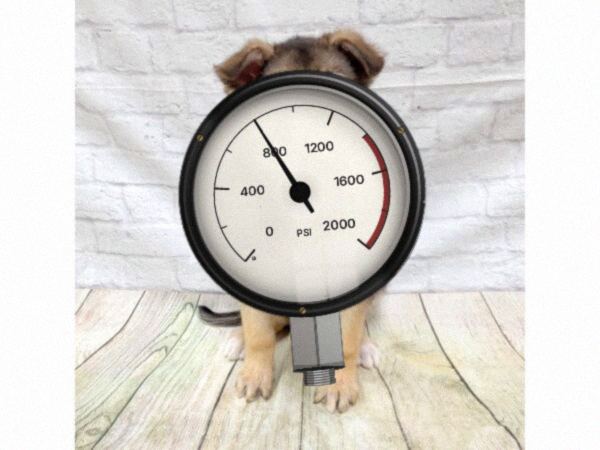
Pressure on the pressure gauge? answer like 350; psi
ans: 800; psi
